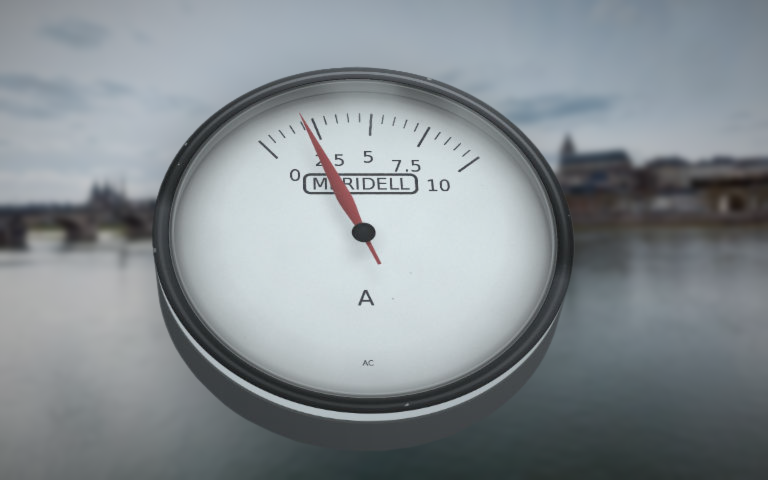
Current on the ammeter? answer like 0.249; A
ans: 2; A
